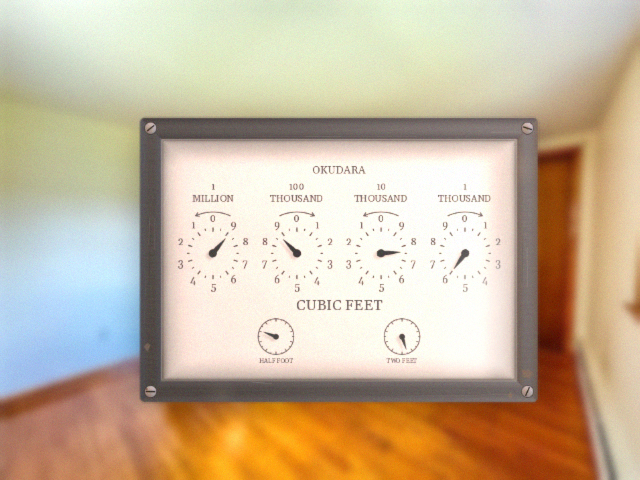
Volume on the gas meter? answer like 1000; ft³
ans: 887600; ft³
